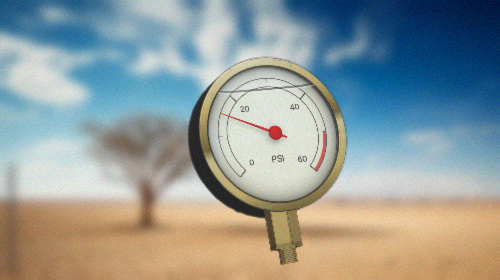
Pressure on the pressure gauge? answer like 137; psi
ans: 15; psi
